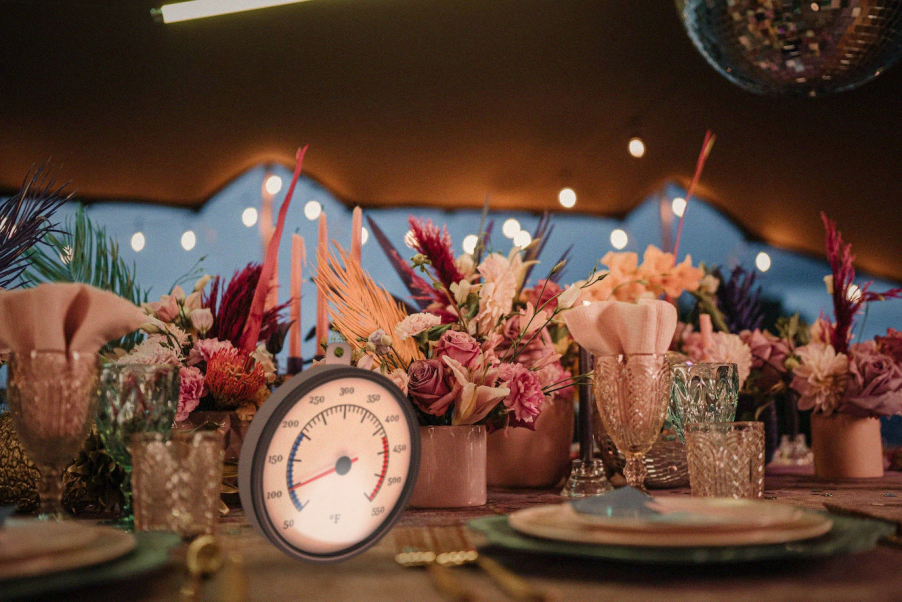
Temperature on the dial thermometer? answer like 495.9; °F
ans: 100; °F
